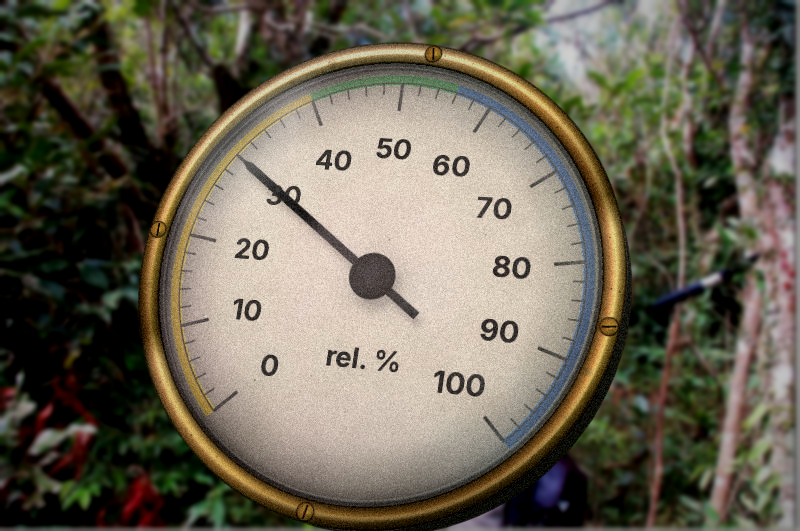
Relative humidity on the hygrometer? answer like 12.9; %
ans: 30; %
